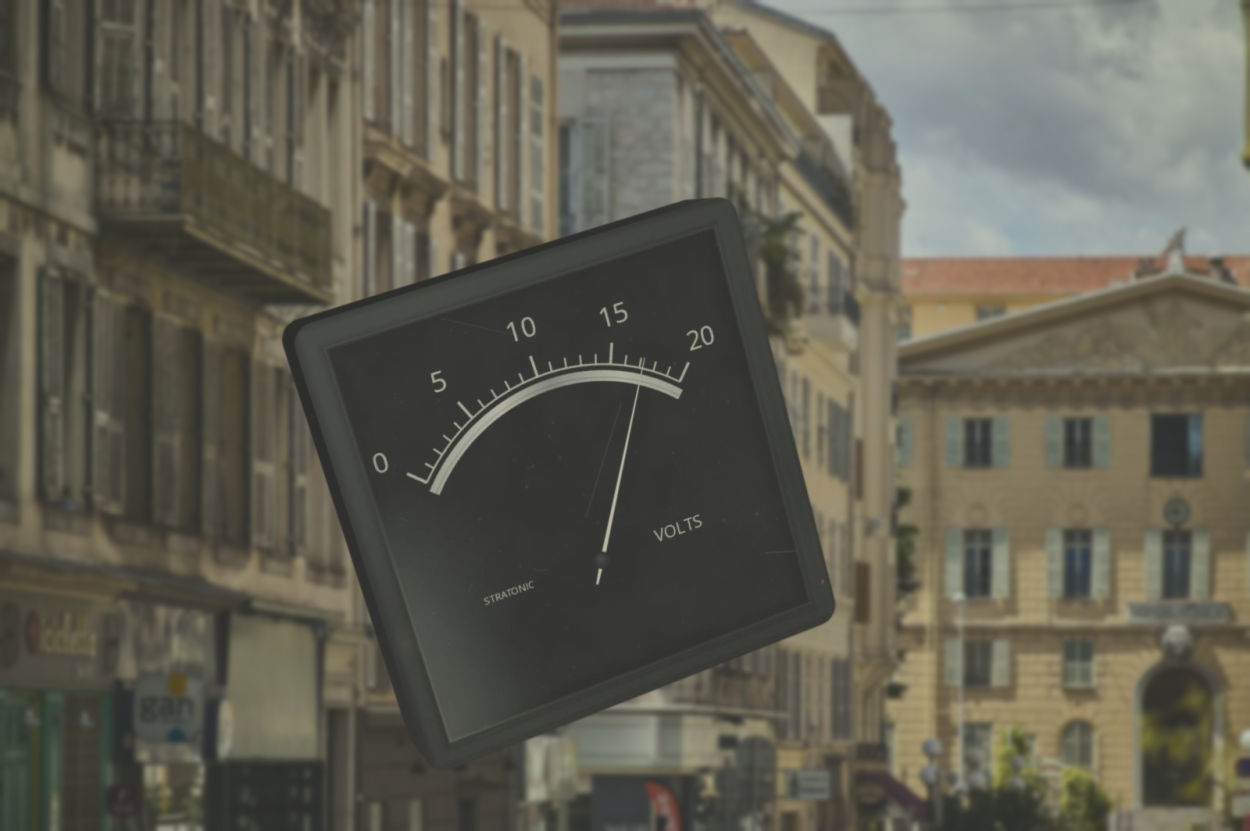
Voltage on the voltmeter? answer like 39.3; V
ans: 17; V
